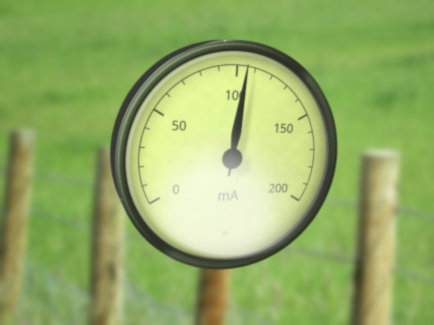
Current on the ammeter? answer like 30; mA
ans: 105; mA
